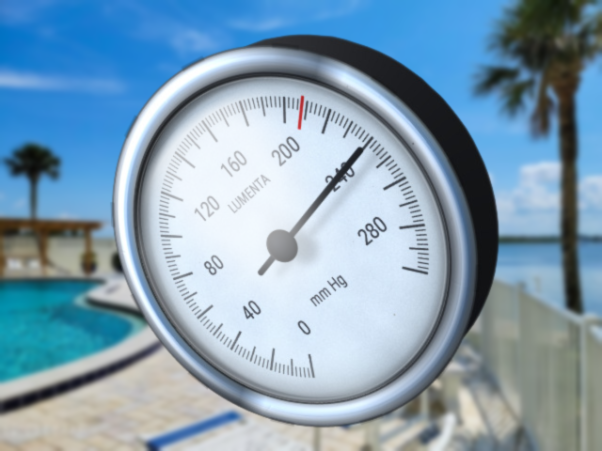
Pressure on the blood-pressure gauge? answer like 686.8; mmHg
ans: 240; mmHg
